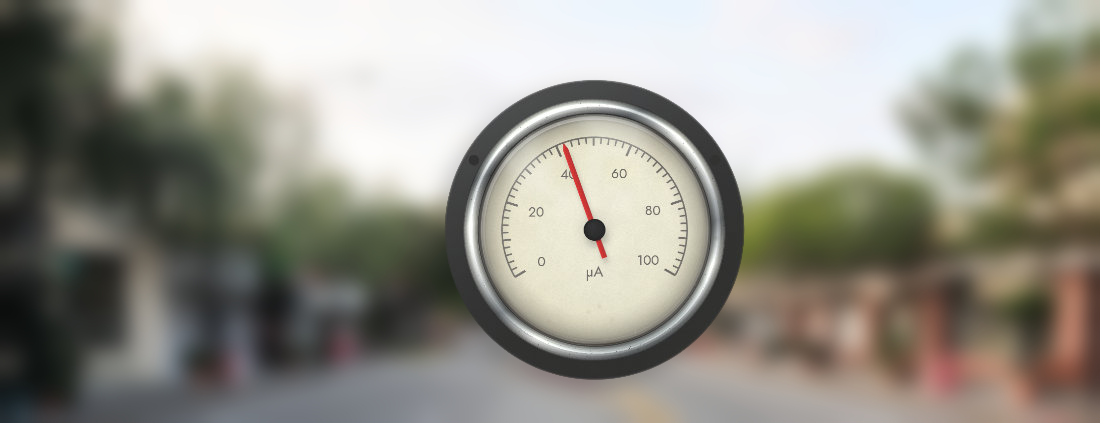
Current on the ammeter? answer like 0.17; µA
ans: 42; µA
